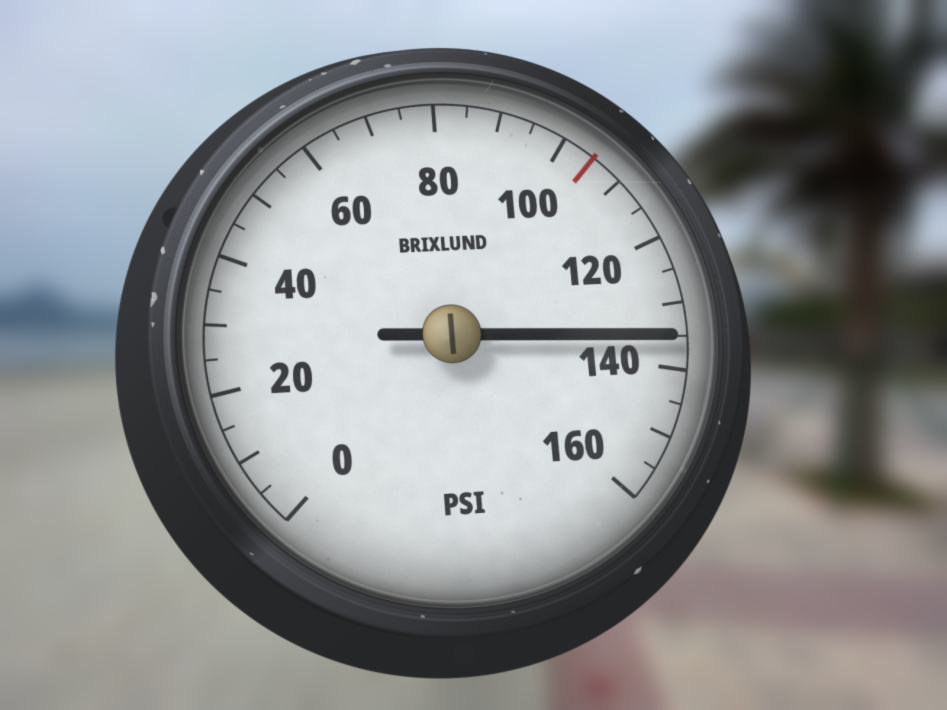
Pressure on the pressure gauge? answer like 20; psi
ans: 135; psi
